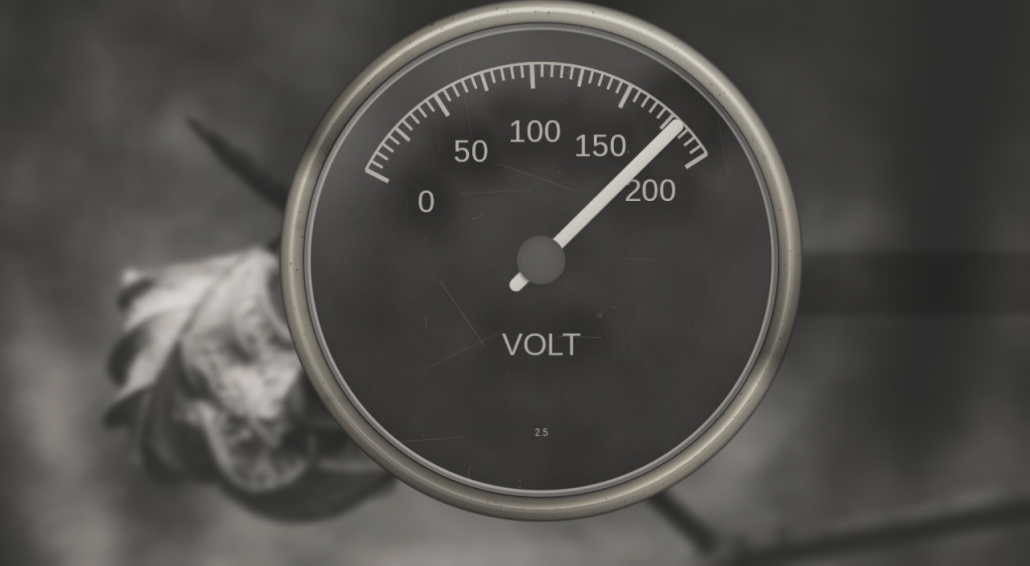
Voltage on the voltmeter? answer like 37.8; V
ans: 180; V
